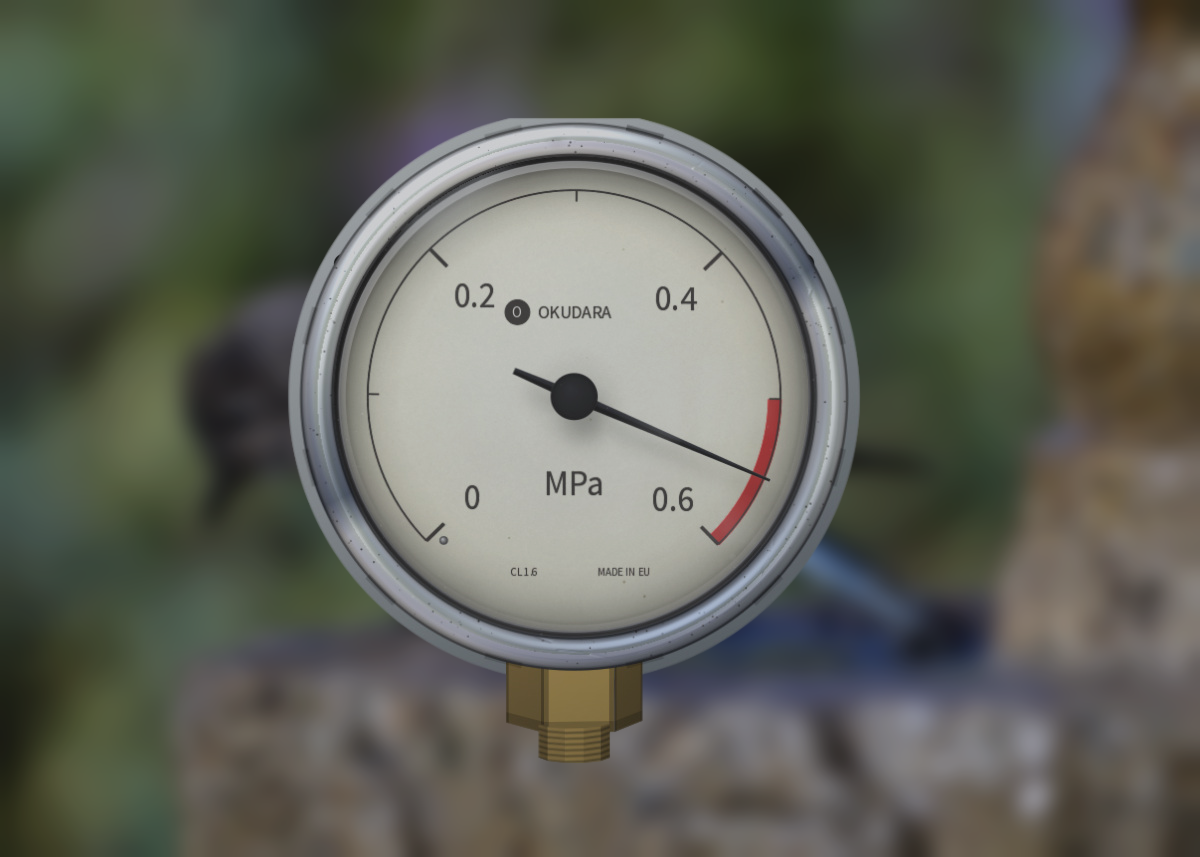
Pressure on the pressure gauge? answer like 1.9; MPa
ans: 0.55; MPa
